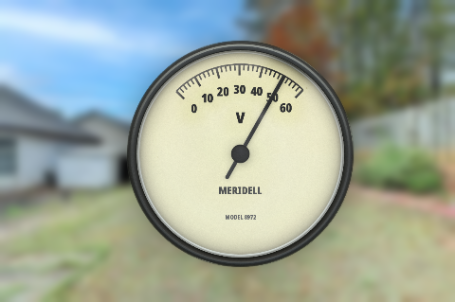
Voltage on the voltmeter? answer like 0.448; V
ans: 50; V
